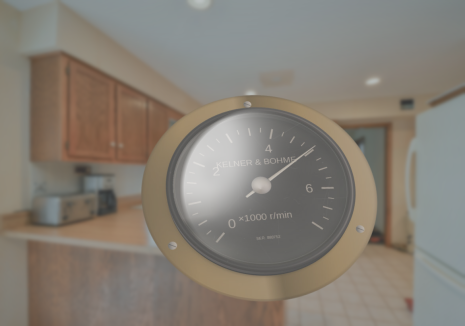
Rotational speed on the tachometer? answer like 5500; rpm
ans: 5000; rpm
